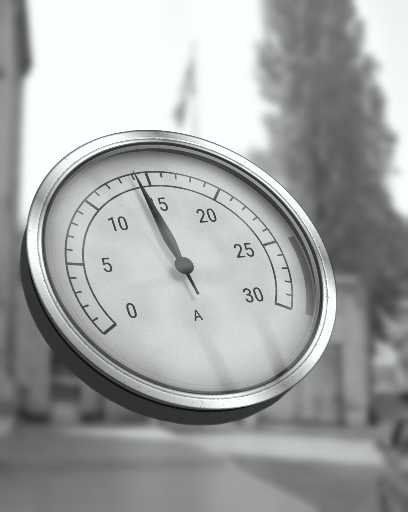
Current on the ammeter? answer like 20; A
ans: 14; A
